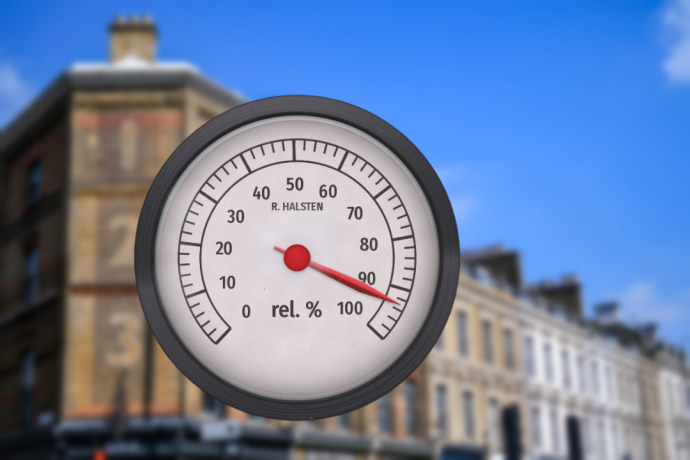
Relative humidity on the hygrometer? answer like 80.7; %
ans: 93; %
